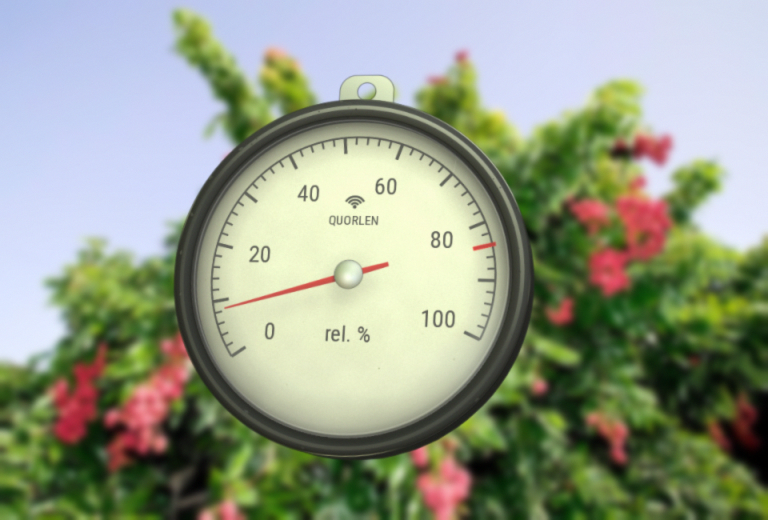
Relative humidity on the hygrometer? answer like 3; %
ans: 8; %
